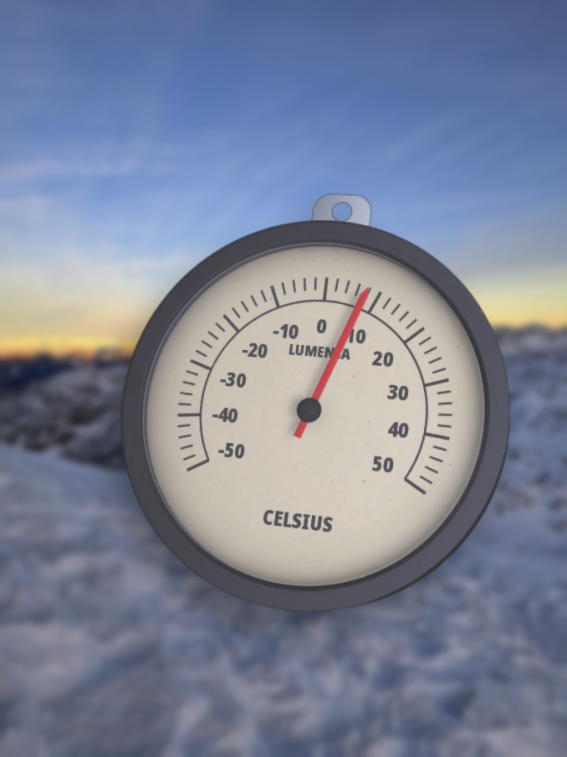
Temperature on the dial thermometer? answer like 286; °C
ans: 8; °C
